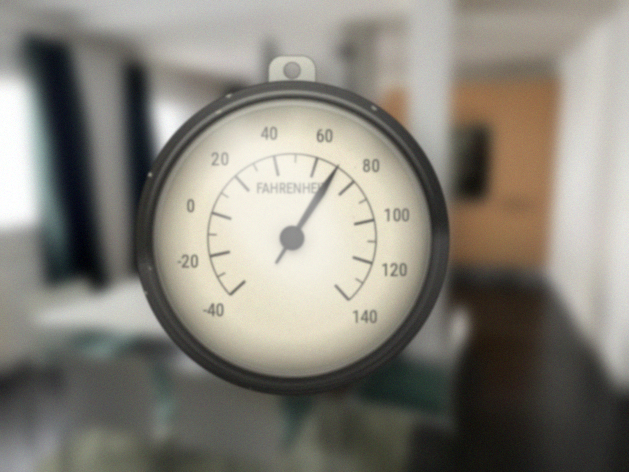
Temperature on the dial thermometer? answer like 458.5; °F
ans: 70; °F
